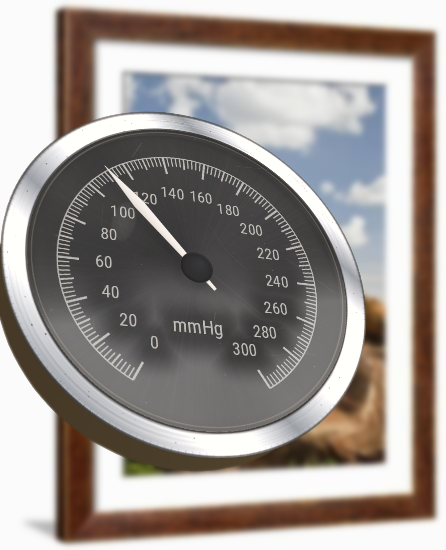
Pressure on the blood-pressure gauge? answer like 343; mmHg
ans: 110; mmHg
